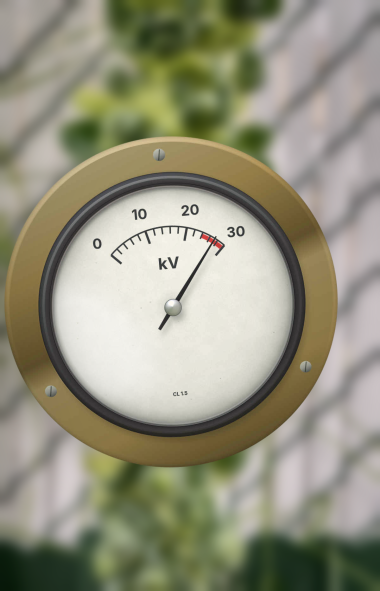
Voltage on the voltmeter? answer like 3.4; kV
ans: 27; kV
